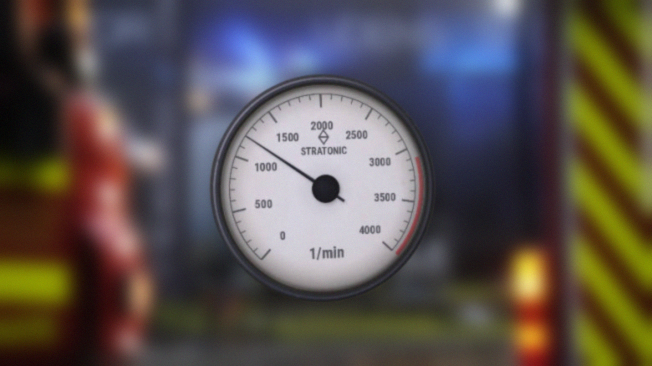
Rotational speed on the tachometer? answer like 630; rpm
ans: 1200; rpm
